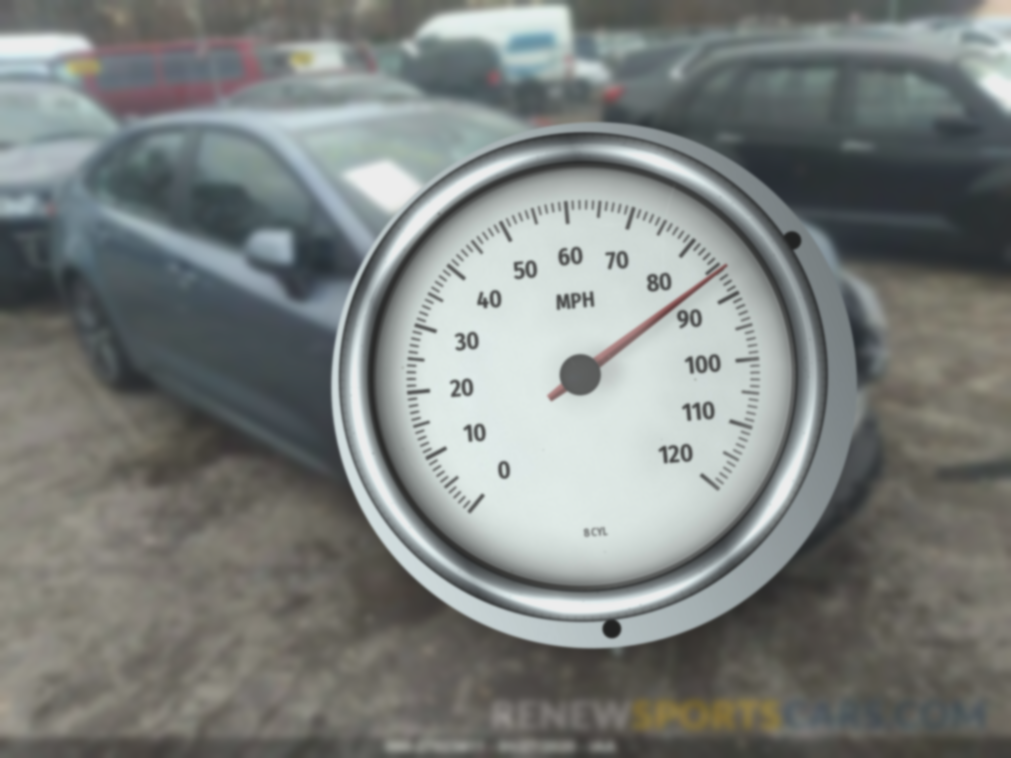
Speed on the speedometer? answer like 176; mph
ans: 86; mph
